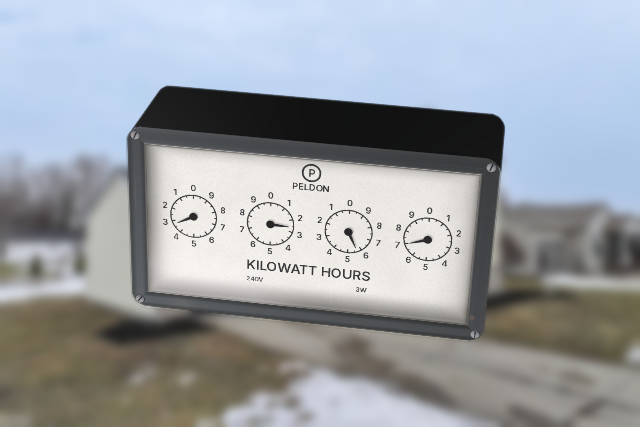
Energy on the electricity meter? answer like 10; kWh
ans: 3257; kWh
